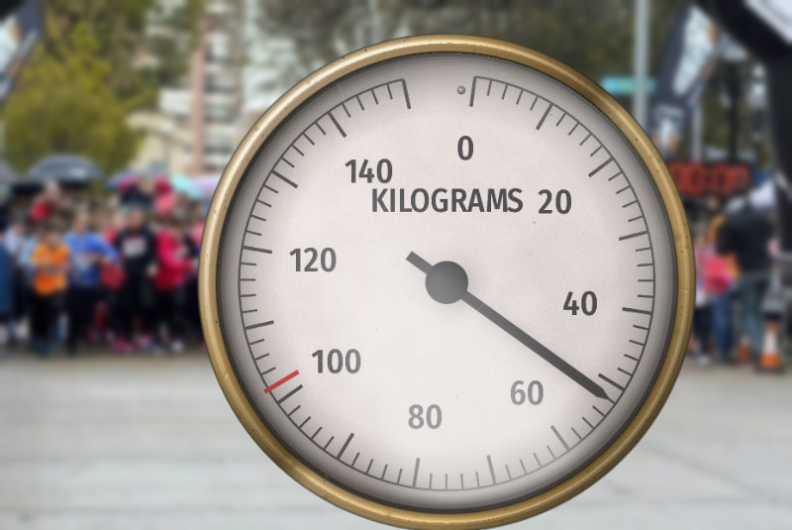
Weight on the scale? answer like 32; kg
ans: 52; kg
